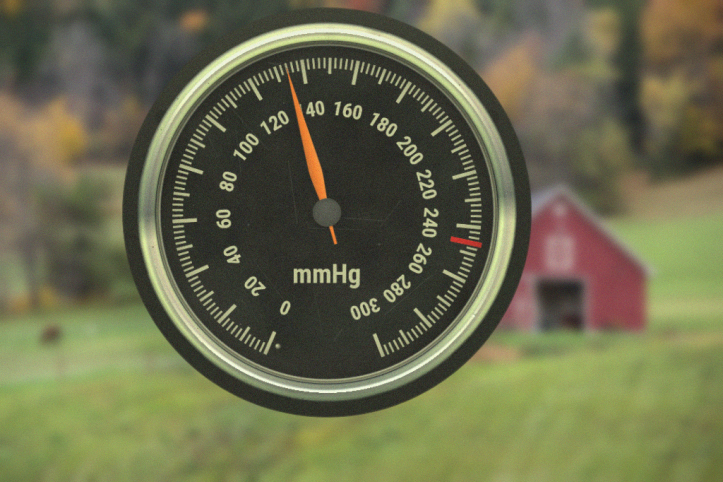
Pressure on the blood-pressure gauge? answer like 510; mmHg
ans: 134; mmHg
